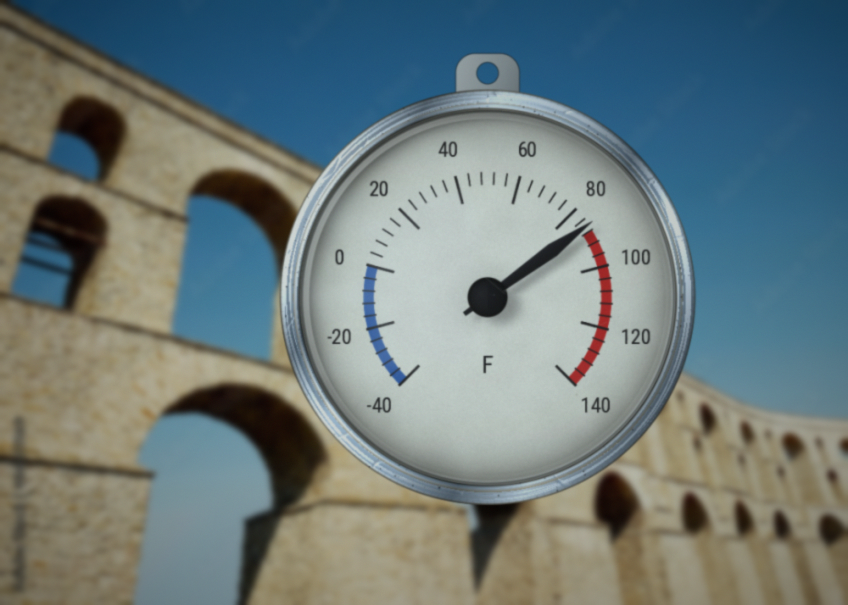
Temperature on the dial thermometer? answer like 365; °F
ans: 86; °F
